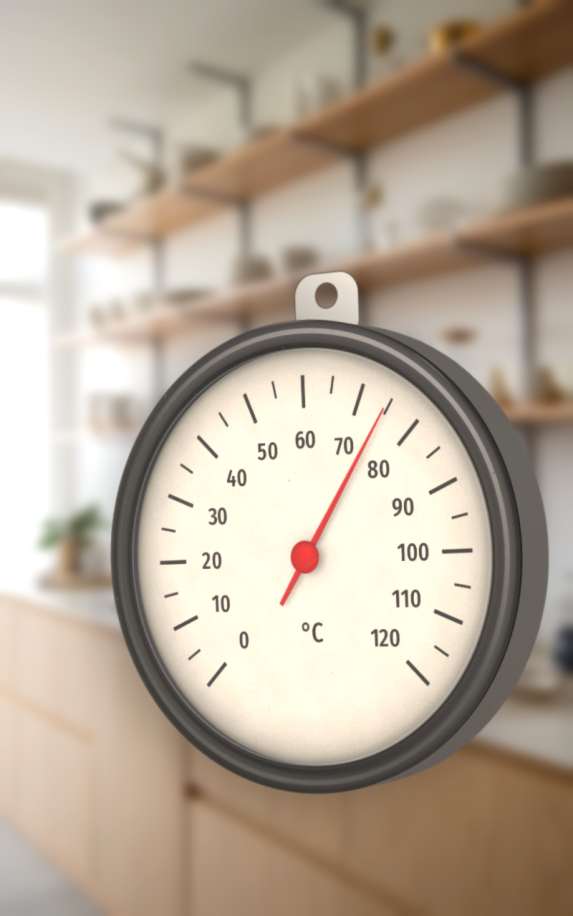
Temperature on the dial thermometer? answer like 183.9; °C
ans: 75; °C
